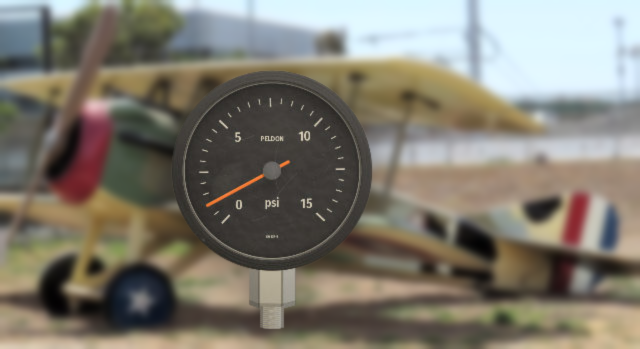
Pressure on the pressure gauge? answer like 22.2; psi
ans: 1; psi
